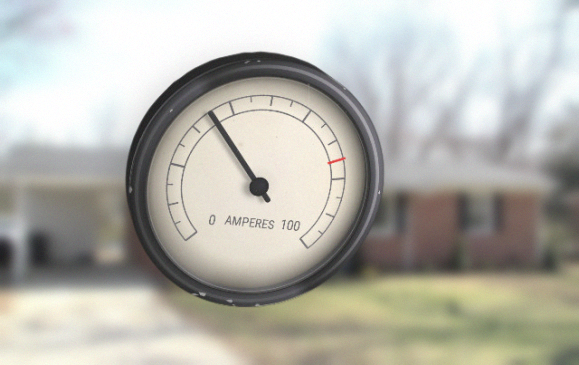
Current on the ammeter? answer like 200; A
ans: 35; A
